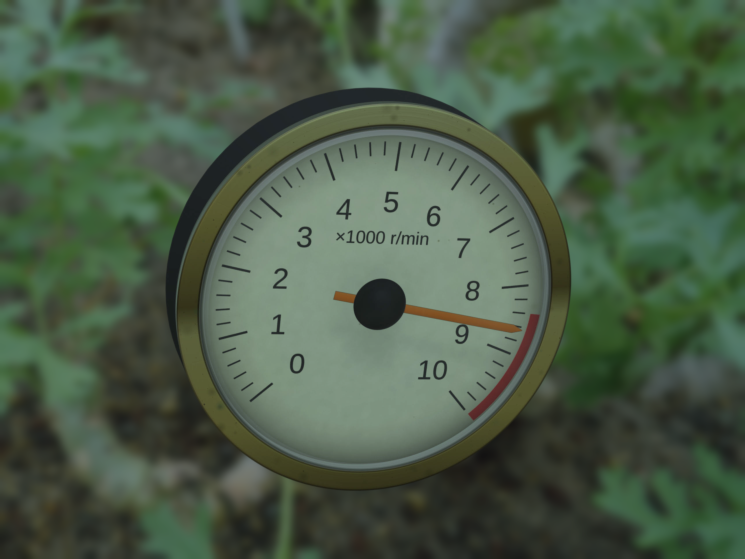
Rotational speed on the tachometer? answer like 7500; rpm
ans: 8600; rpm
